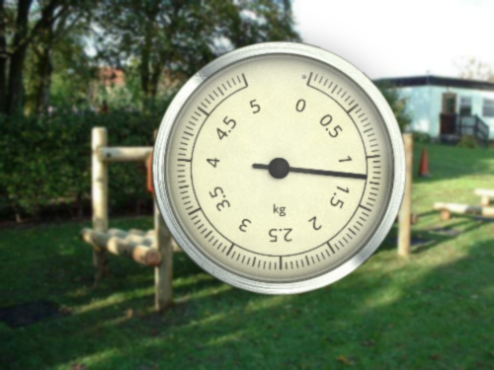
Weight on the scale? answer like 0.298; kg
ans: 1.2; kg
